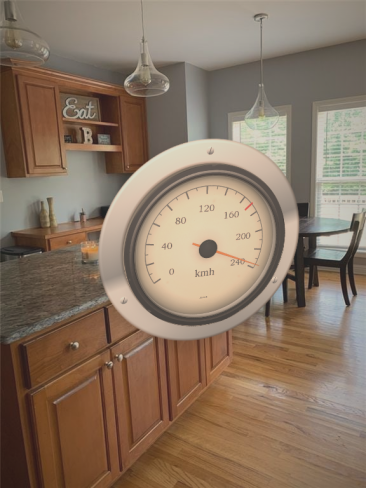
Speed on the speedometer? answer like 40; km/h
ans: 235; km/h
